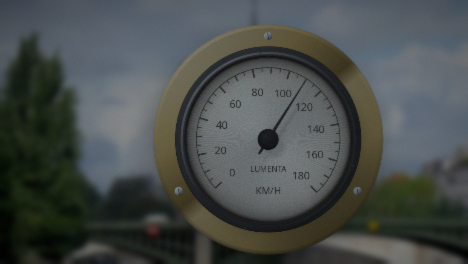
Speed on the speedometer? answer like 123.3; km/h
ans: 110; km/h
